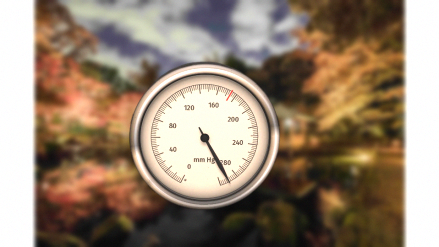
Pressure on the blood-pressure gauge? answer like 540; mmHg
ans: 290; mmHg
